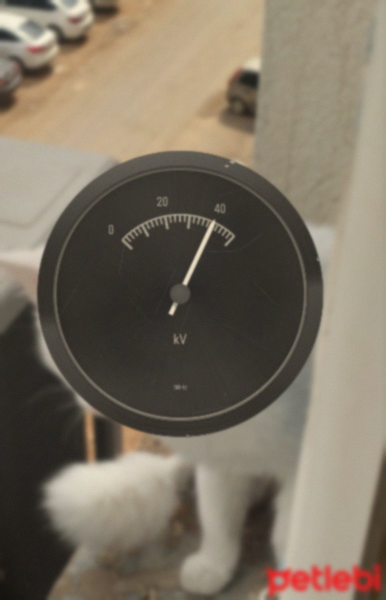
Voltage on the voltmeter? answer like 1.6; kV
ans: 40; kV
